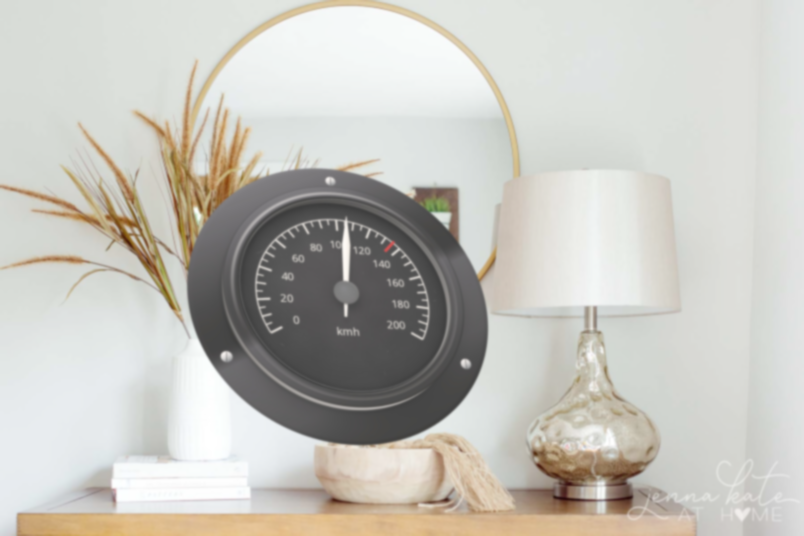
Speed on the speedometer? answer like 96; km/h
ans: 105; km/h
